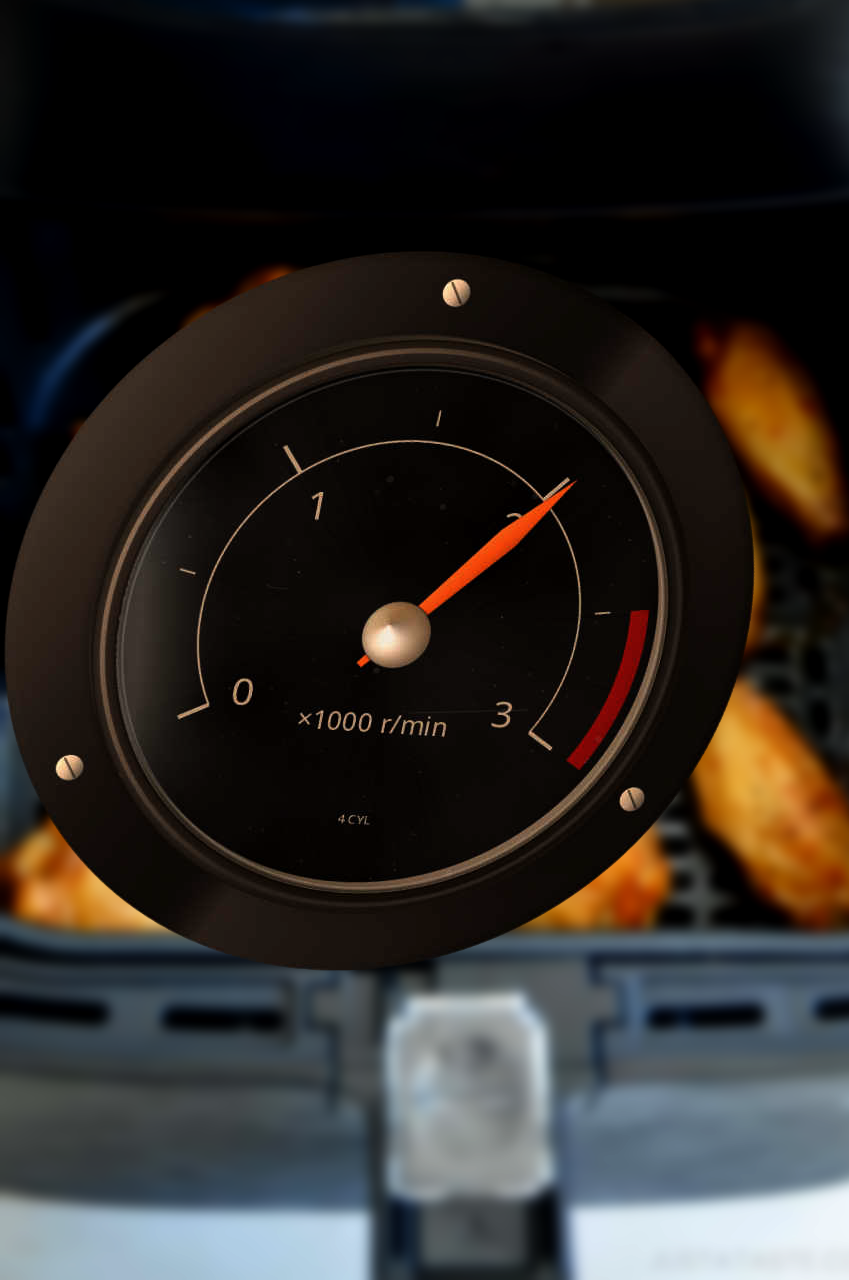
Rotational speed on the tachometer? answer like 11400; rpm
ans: 2000; rpm
